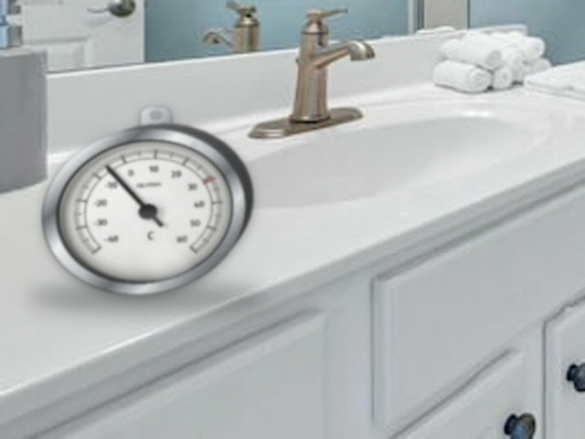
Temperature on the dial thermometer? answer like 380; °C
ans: -5; °C
